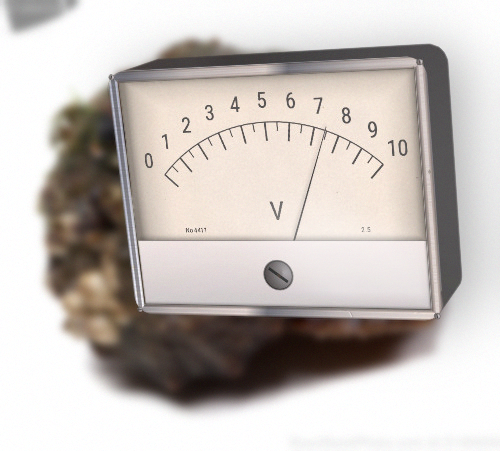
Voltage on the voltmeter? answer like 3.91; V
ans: 7.5; V
